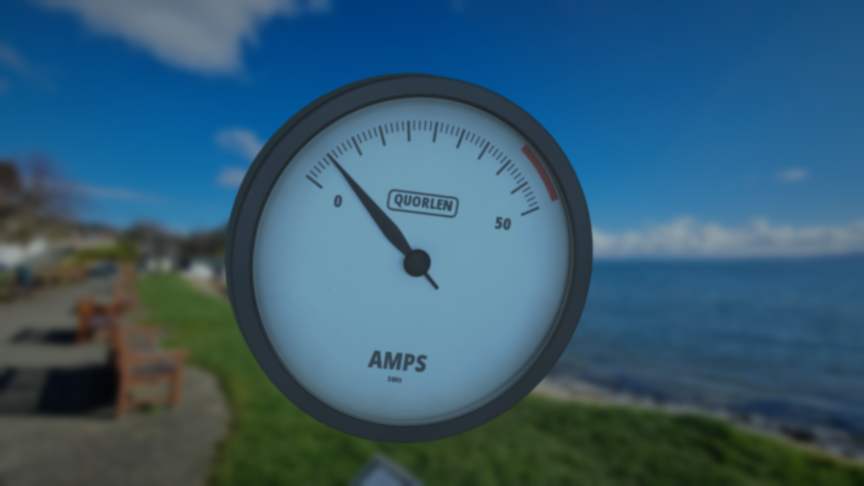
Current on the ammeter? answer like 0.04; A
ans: 5; A
